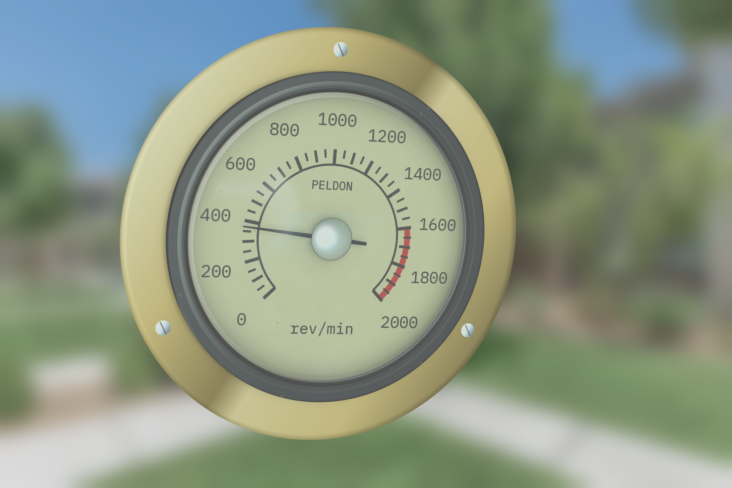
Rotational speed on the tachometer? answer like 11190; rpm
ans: 375; rpm
